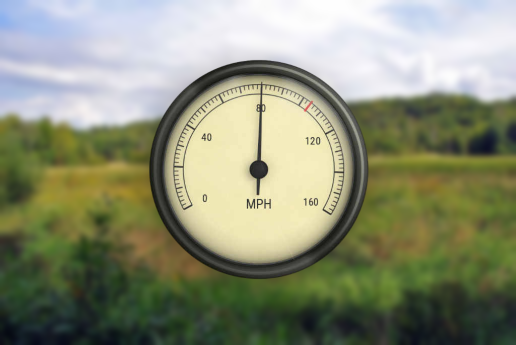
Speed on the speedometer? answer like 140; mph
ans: 80; mph
